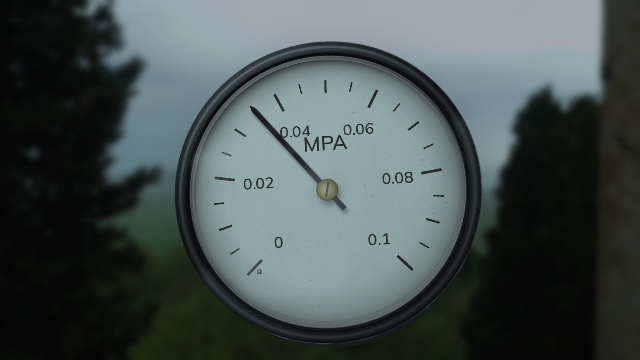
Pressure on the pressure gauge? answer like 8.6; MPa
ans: 0.035; MPa
